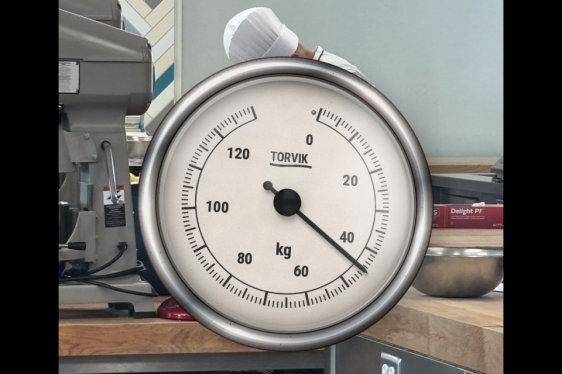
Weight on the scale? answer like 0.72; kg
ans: 45; kg
